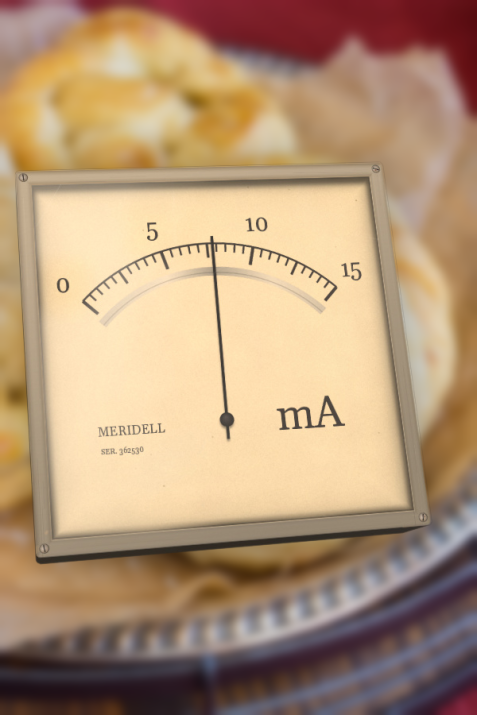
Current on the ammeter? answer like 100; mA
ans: 7.75; mA
